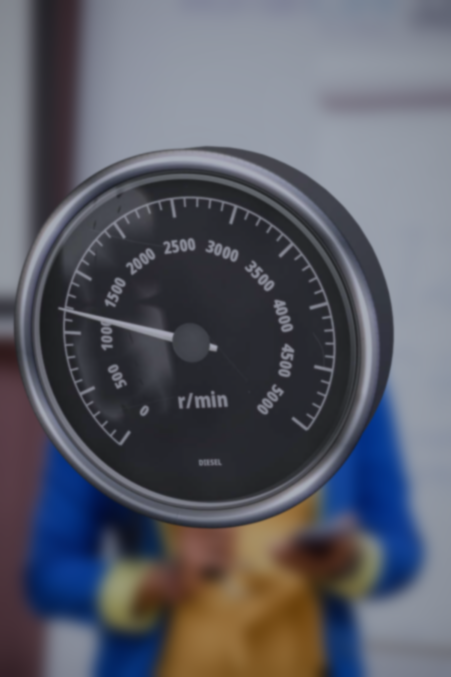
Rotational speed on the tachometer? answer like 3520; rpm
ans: 1200; rpm
